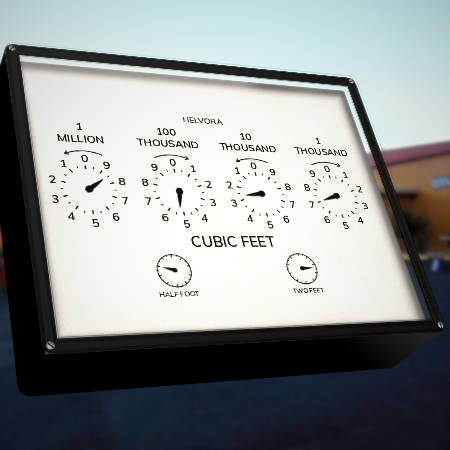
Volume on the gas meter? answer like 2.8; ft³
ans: 852700; ft³
